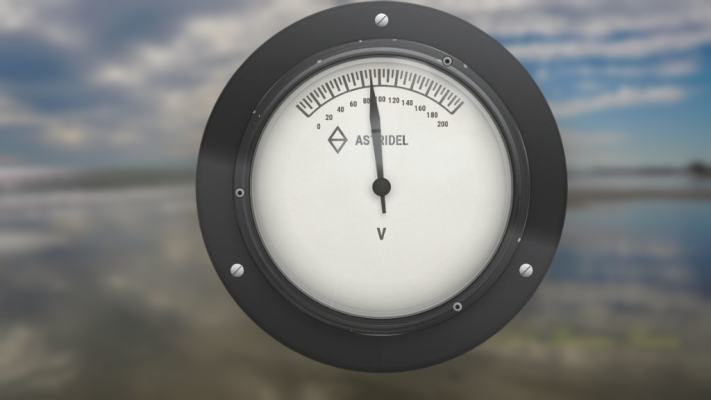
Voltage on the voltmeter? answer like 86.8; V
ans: 90; V
